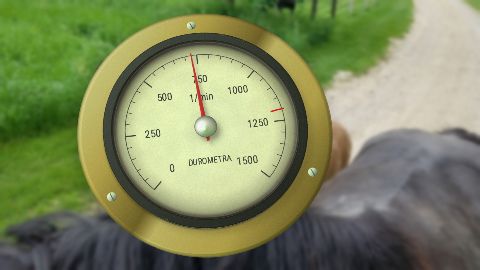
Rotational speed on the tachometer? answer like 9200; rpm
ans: 725; rpm
